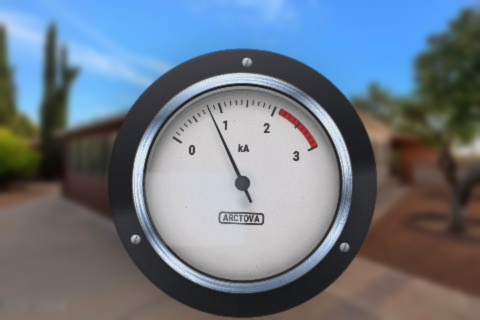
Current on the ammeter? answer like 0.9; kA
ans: 0.8; kA
